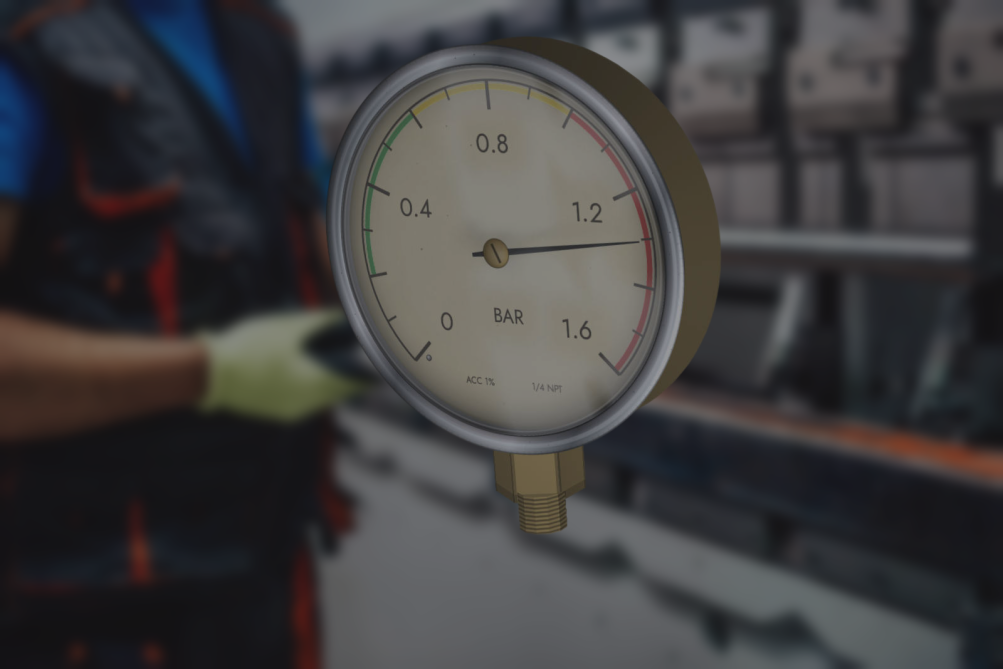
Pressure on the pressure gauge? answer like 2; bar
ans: 1.3; bar
